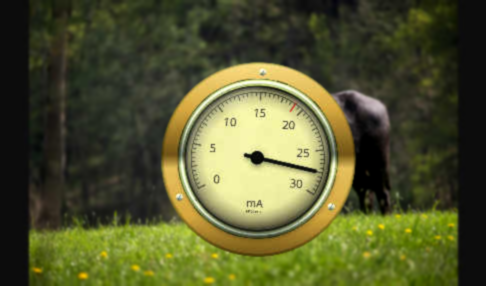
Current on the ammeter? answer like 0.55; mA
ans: 27.5; mA
